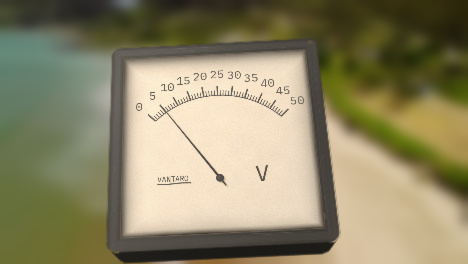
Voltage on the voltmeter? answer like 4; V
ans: 5; V
